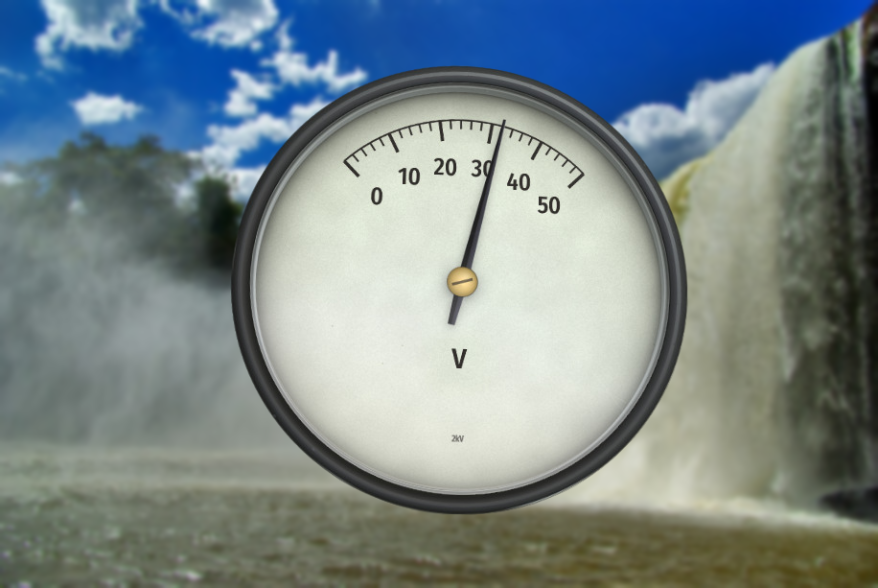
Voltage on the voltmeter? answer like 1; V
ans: 32; V
